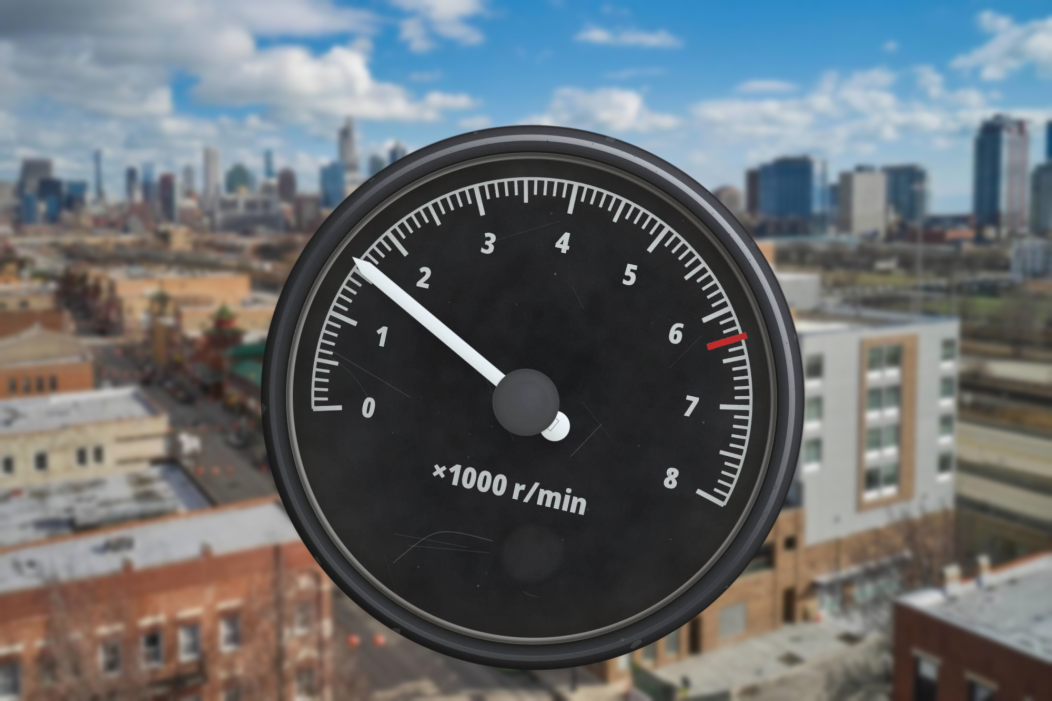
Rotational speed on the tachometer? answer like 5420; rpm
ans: 1600; rpm
